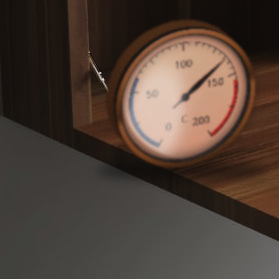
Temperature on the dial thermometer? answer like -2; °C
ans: 135; °C
